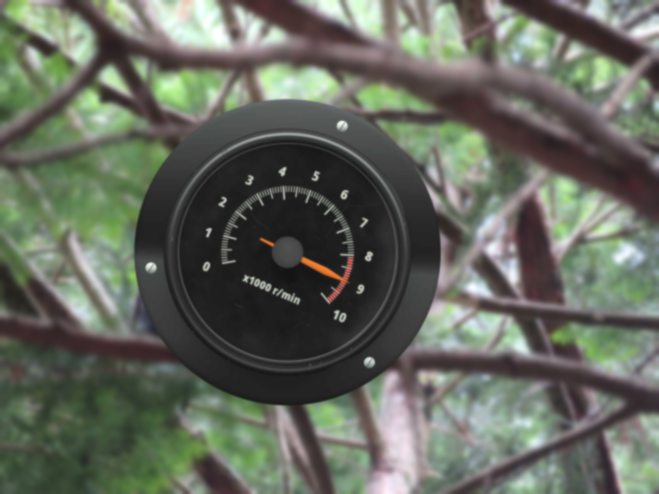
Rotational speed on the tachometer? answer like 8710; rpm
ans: 9000; rpm
